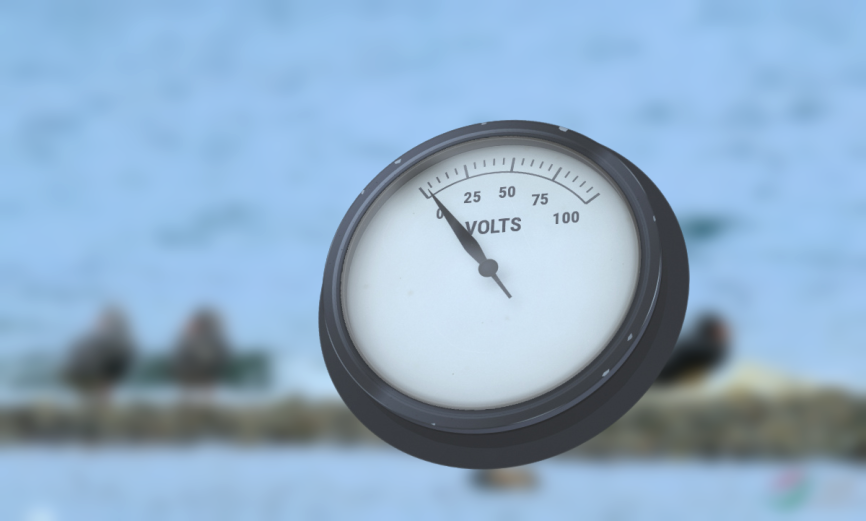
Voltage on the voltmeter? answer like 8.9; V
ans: 2.5; V
